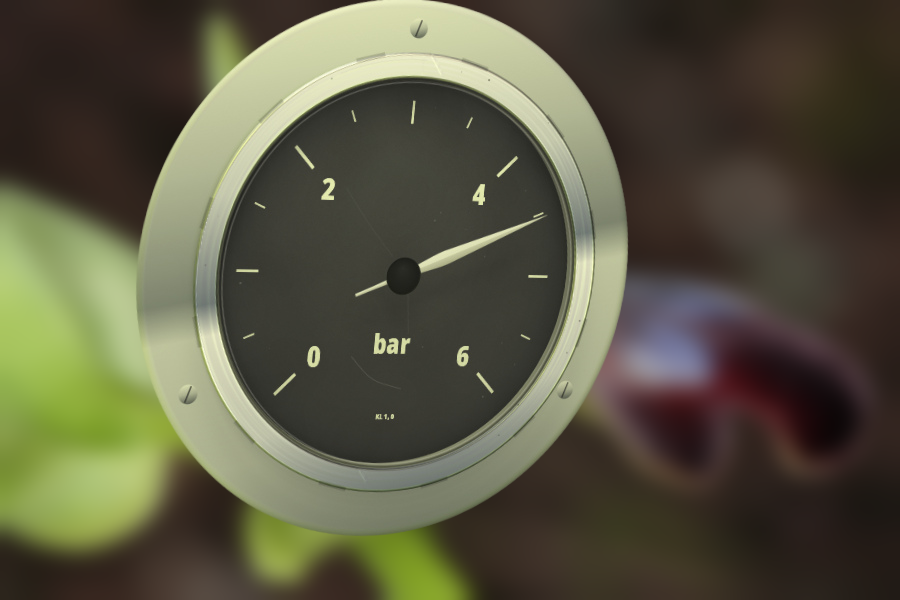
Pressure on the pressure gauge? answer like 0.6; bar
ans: 4.5; bar
